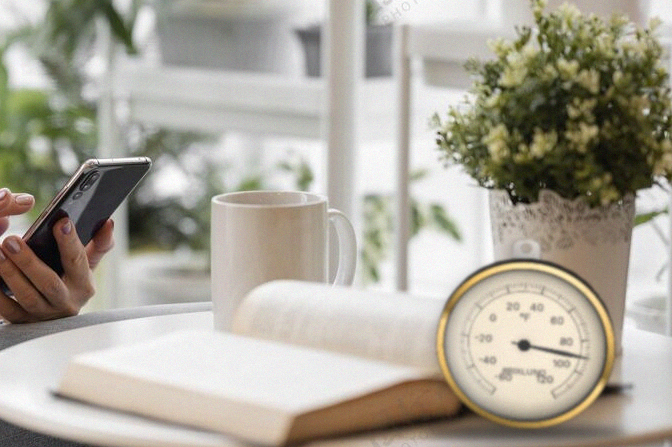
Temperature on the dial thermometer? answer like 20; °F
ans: 90; °F
